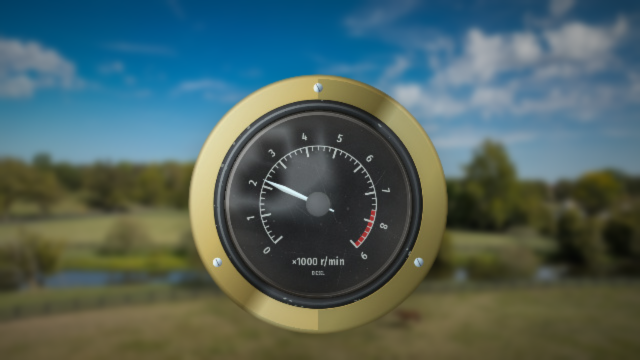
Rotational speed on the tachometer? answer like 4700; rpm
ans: 2200; rpm
